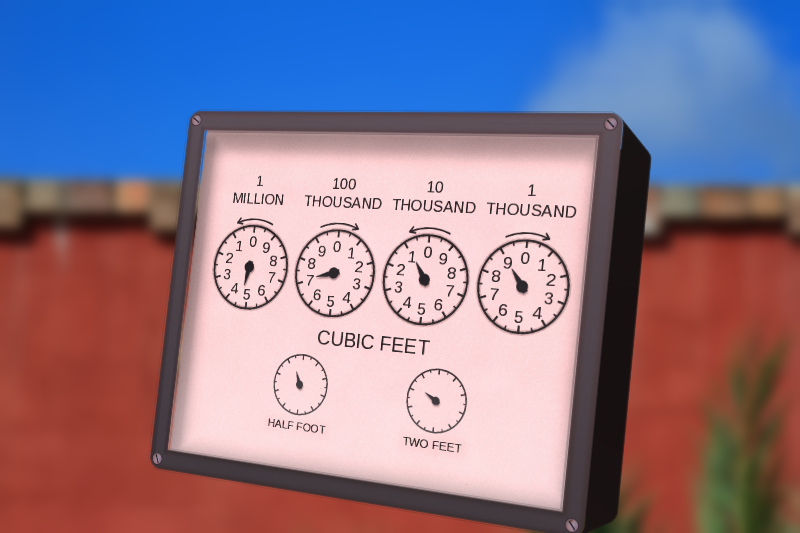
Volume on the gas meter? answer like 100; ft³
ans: 470900; ft³
